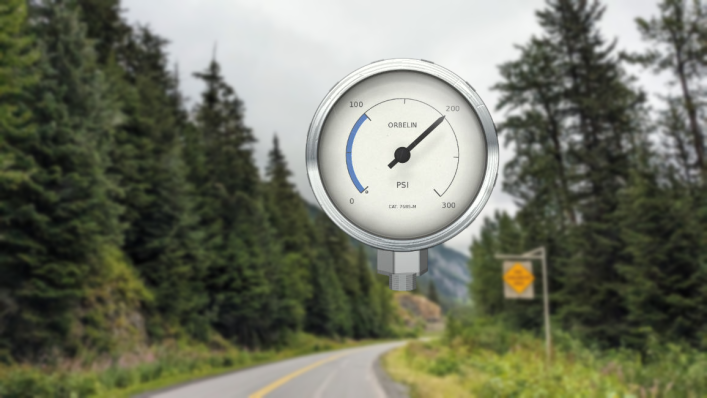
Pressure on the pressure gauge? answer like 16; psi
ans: 200; psi
